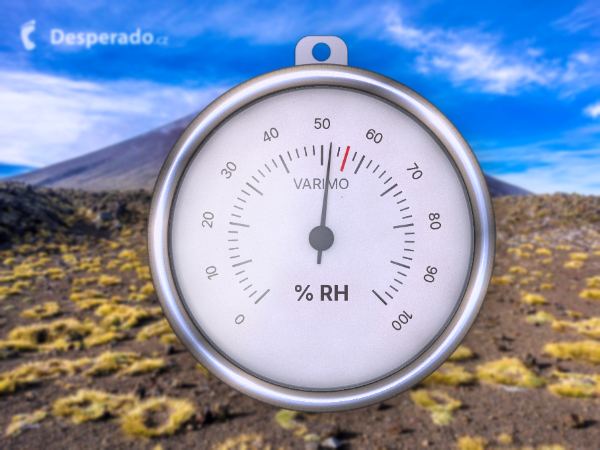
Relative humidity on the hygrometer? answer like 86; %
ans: 52; %
